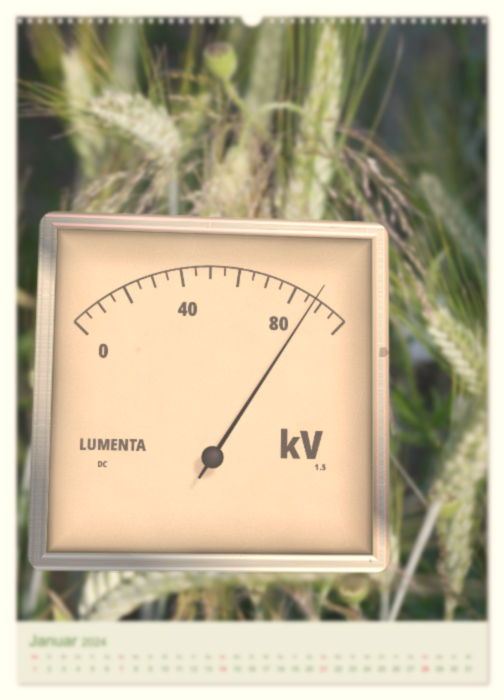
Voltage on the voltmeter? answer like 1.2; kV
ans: 87.5; kV
